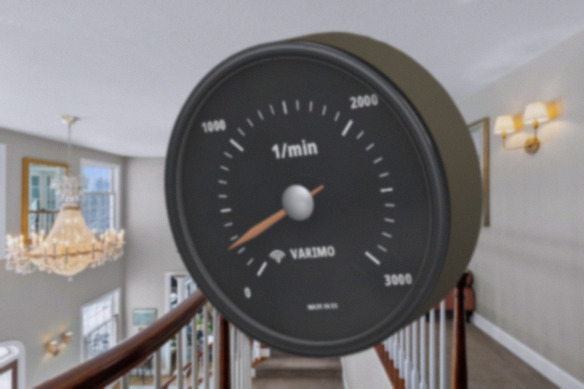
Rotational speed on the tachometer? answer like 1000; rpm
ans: 250; rpm
